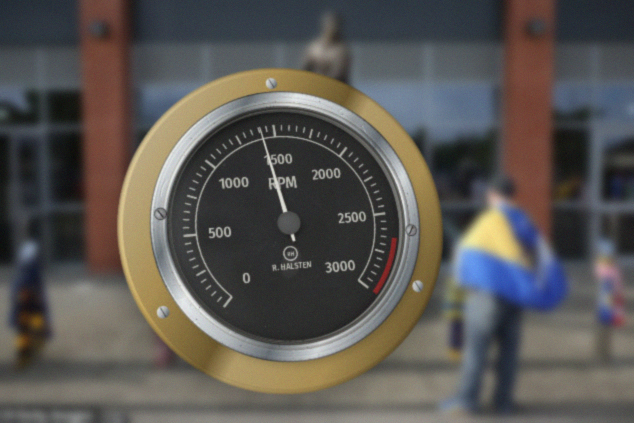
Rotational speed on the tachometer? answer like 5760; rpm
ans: 1400; rpm
